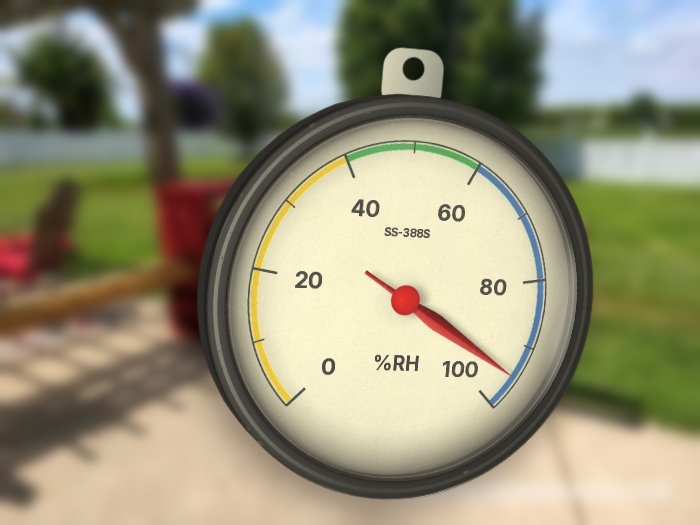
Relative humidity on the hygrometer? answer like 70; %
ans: 95; %
